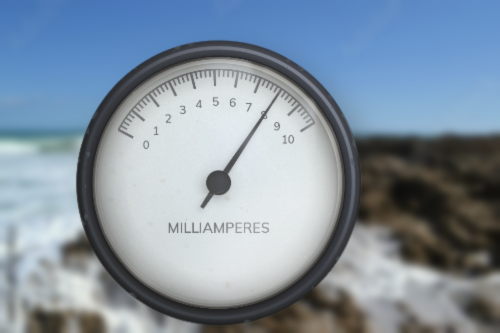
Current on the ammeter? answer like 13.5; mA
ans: 8; mA
